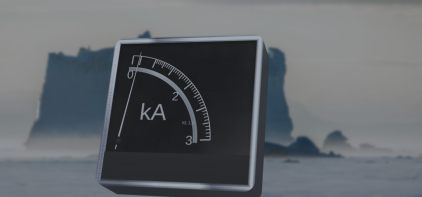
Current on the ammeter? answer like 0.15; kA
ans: 0.5; kA
